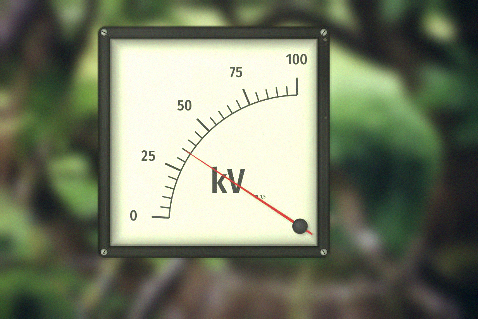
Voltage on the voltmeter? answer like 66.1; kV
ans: 35; kV
